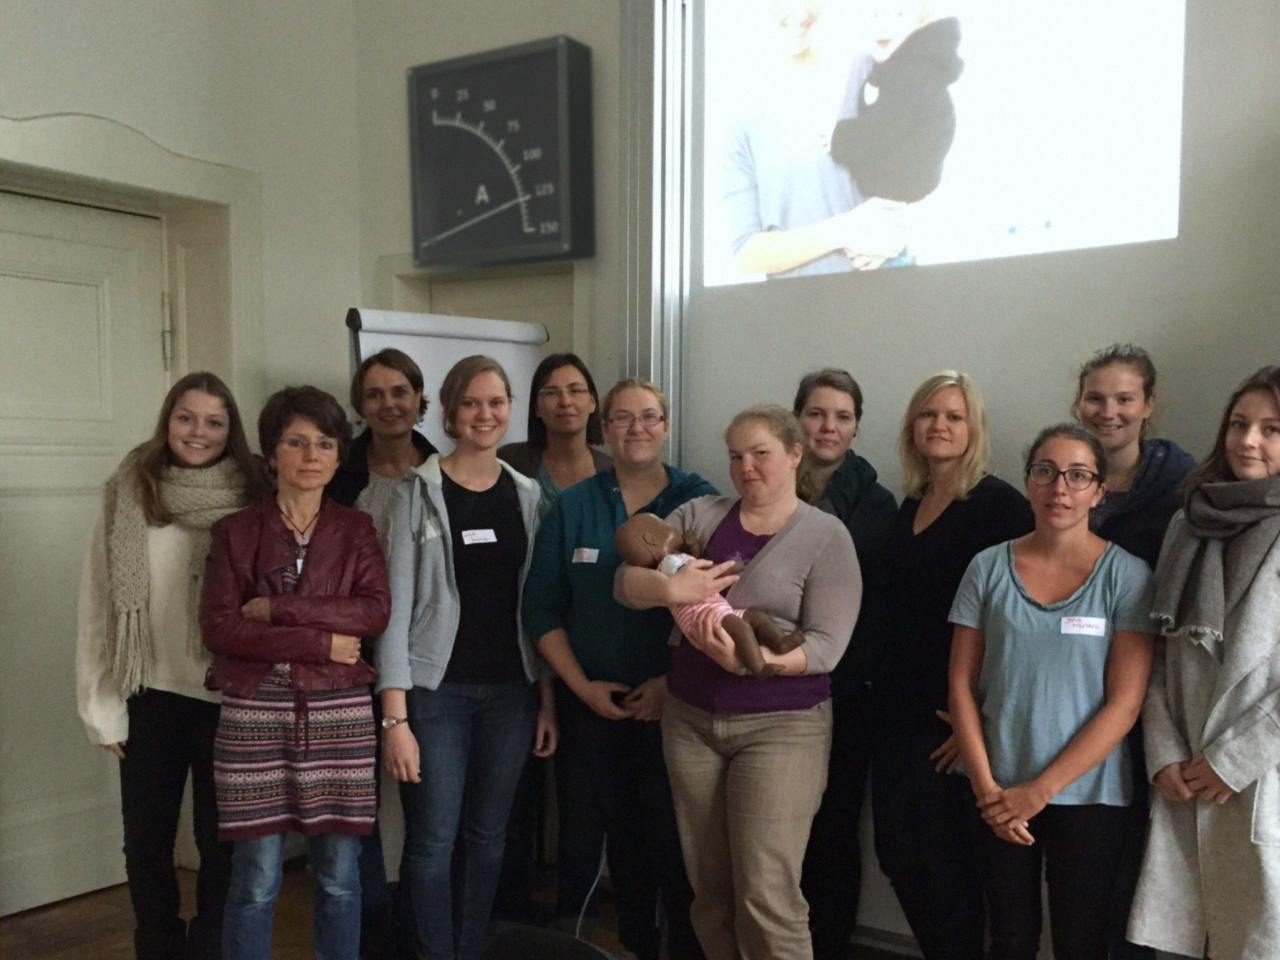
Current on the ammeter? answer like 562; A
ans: 125; A
